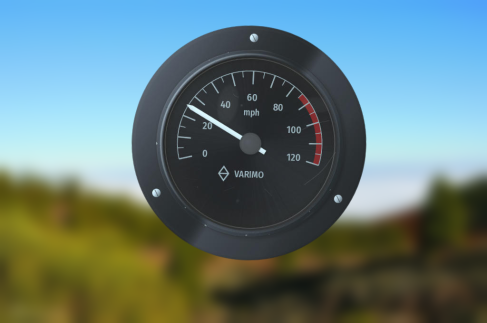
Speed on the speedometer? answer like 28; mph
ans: 25; mph
